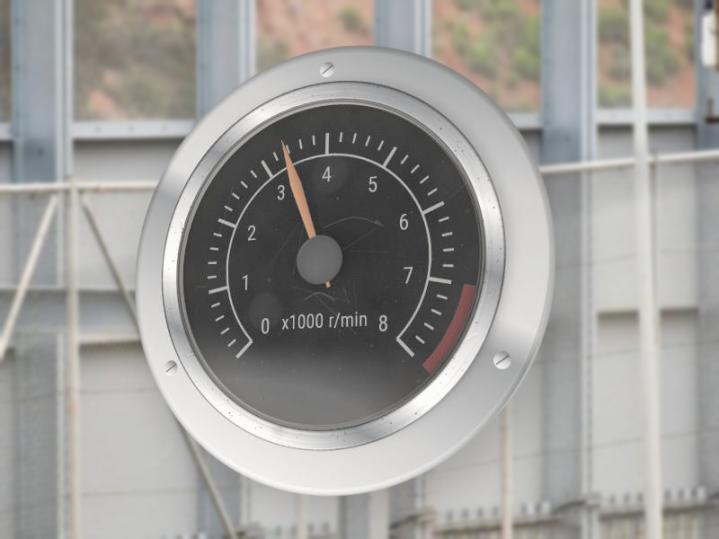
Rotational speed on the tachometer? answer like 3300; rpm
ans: 3400; rpm
